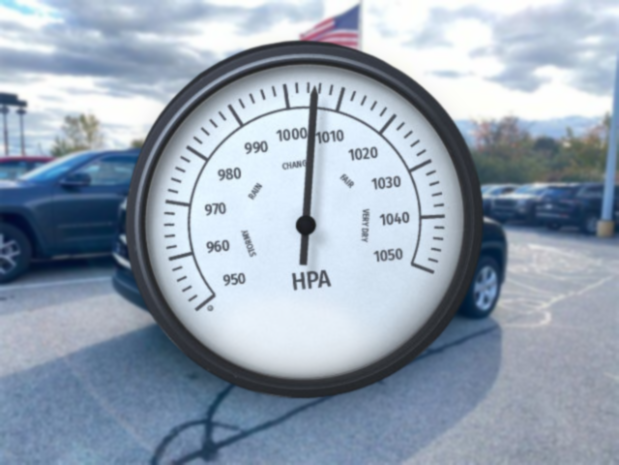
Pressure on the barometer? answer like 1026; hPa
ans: 1005; hPa
